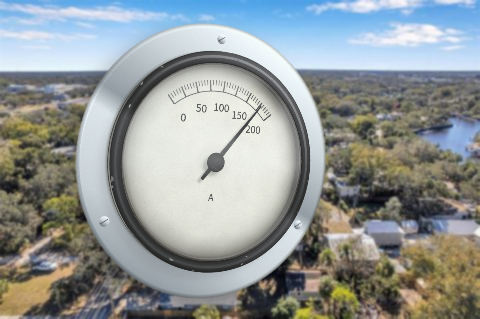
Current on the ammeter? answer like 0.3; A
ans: 175; A
